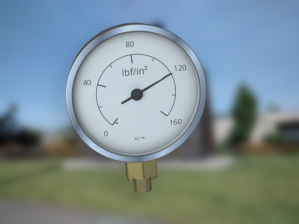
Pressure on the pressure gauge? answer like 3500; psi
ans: 120; psi
